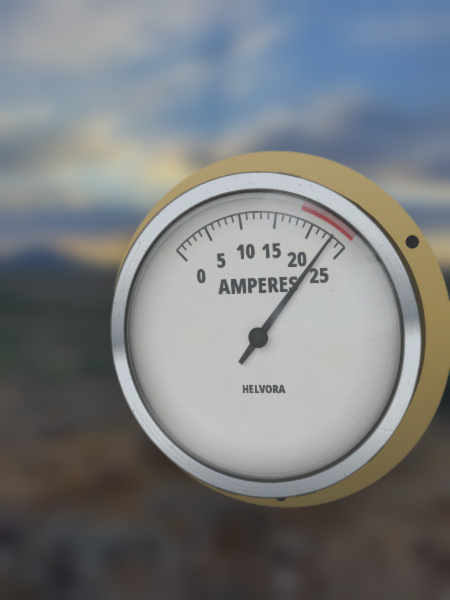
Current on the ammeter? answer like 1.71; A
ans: 23; A
